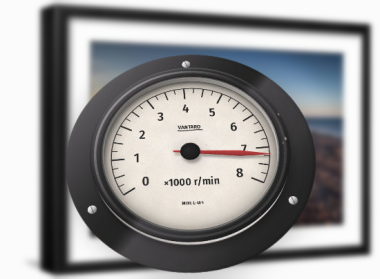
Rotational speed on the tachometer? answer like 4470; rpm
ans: 7250; rpm
